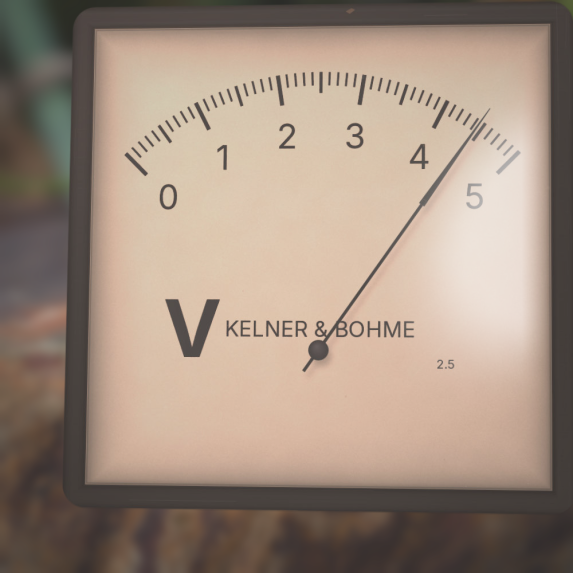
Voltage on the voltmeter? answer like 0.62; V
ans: 4.45; V
